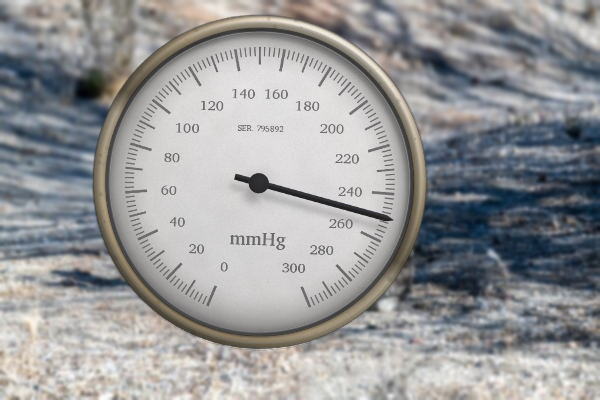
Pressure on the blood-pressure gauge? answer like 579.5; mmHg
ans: 250; mmHg
